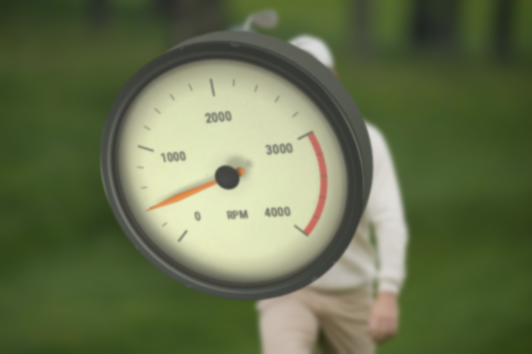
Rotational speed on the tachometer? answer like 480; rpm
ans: 400; rpm
